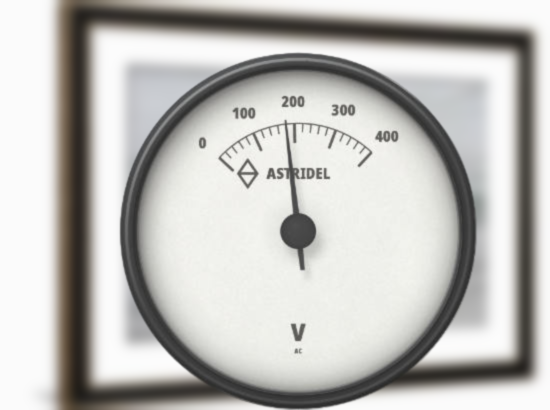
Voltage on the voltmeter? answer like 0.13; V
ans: 180; V
